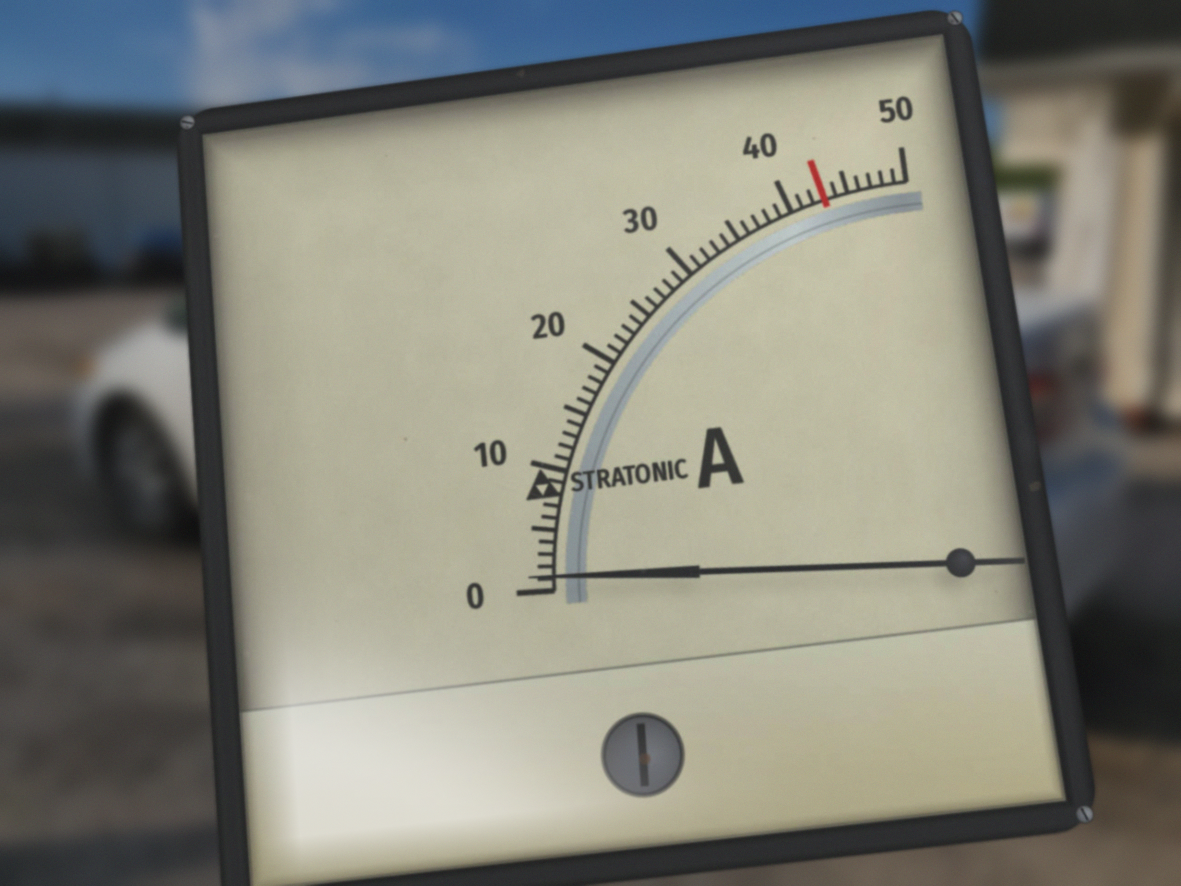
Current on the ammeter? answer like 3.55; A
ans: 1; A
